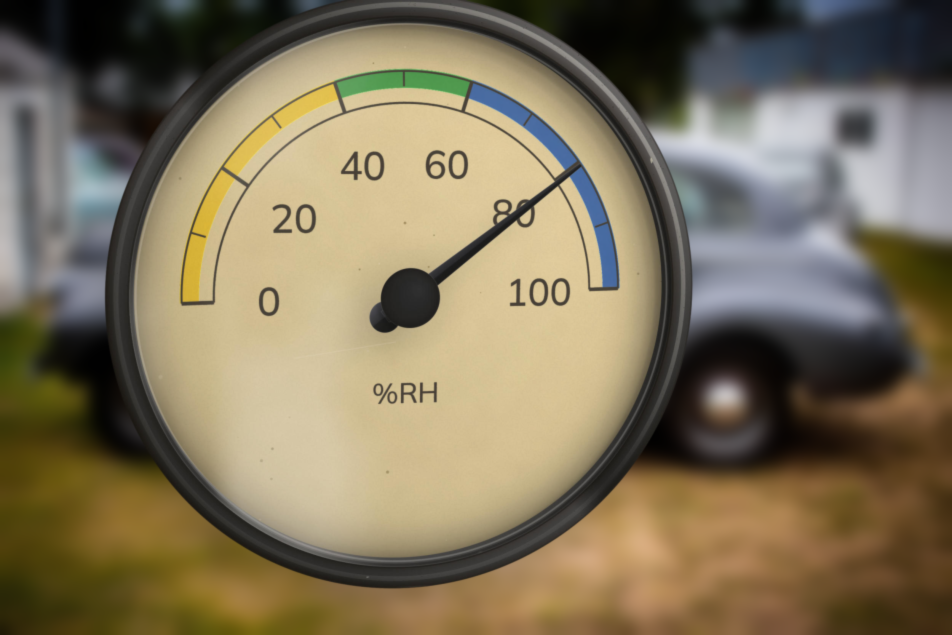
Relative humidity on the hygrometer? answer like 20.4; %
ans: 80; %
